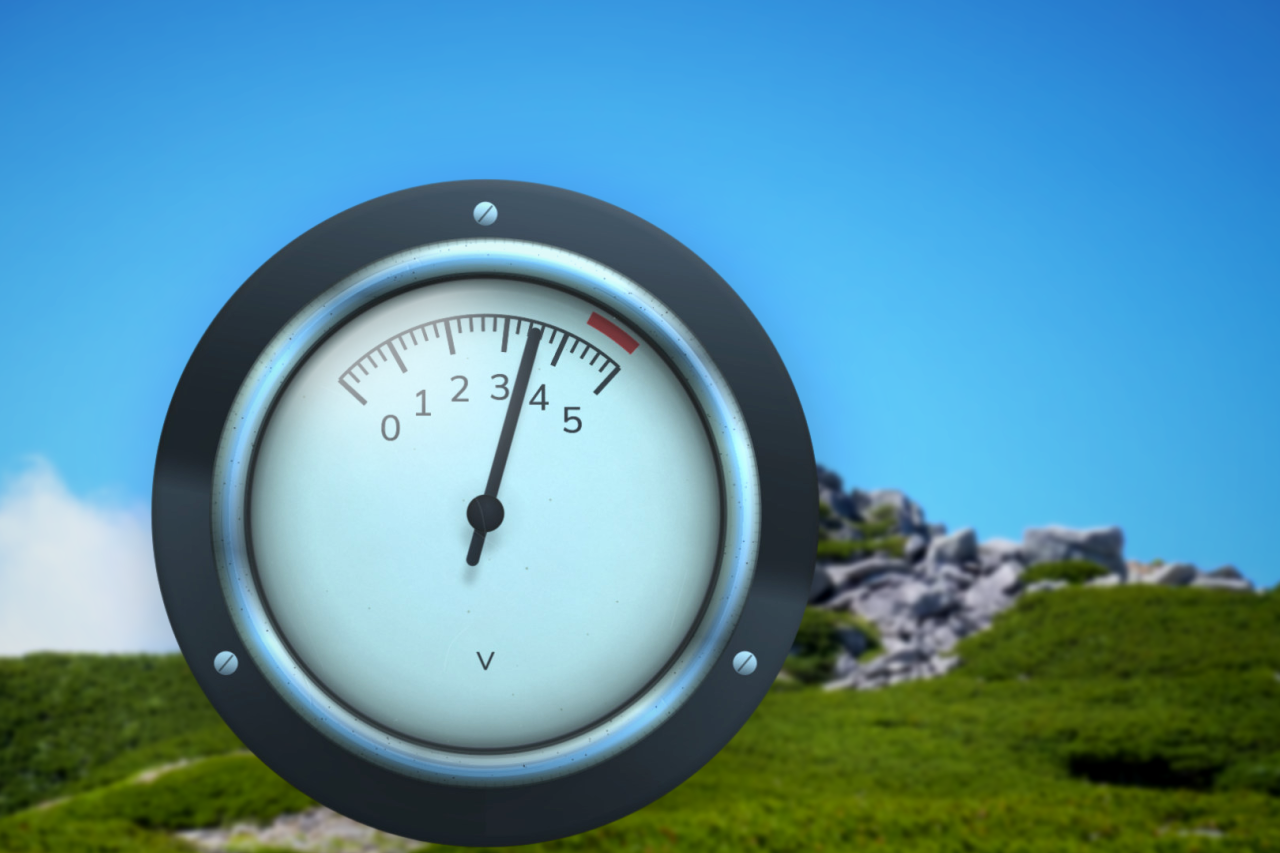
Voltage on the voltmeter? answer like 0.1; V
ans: 3.5; V
